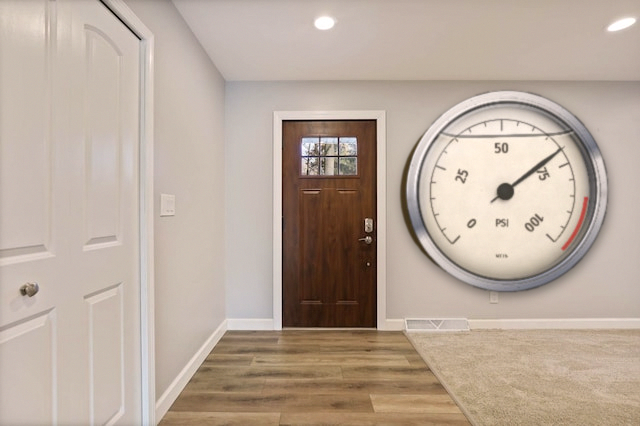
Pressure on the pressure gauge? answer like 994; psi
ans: 70; psi
